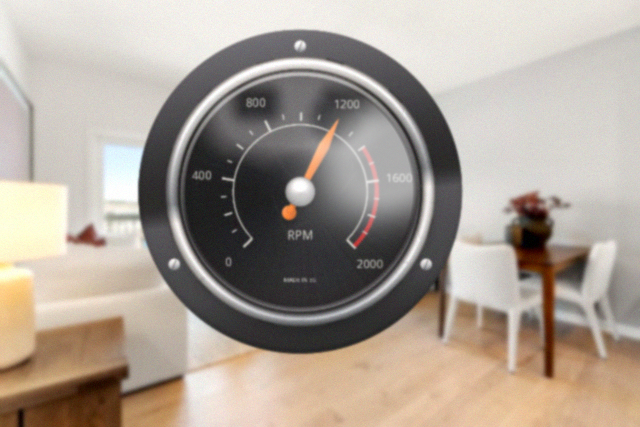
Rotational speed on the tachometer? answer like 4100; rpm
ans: 1200; rpm
